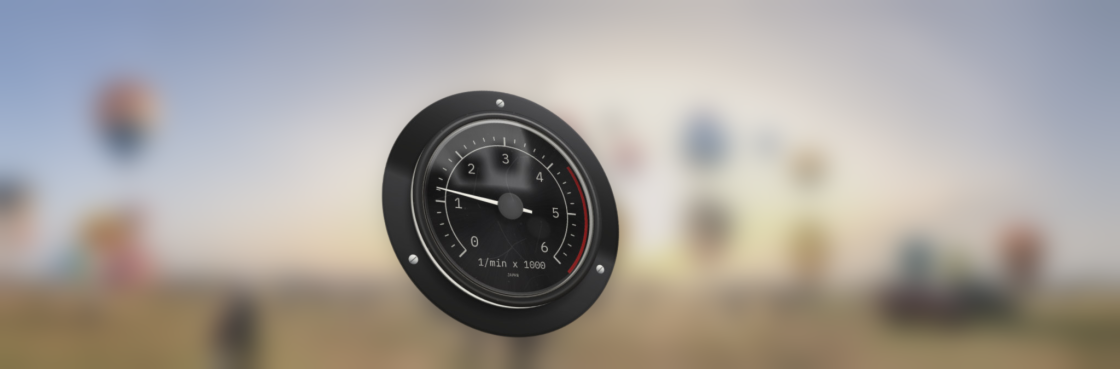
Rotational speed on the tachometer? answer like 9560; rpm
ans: 1200; rpm
